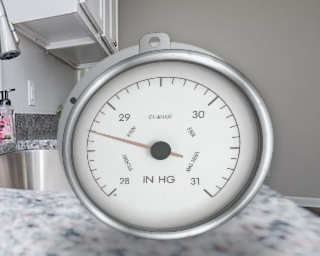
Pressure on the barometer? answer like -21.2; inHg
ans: 28.7; inHg
